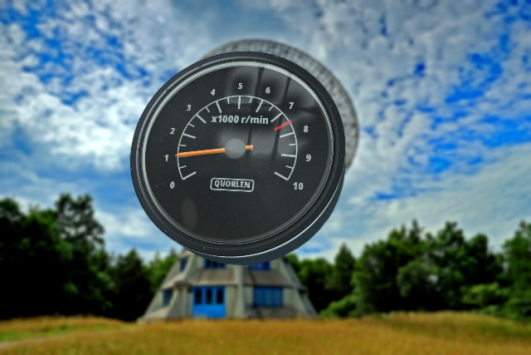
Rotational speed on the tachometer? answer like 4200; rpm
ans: 1000; rpm
